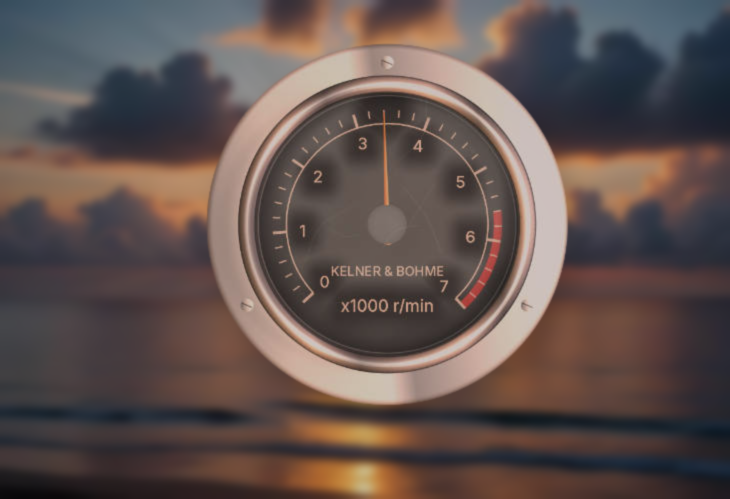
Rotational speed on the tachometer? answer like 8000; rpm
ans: 3400; rpm
